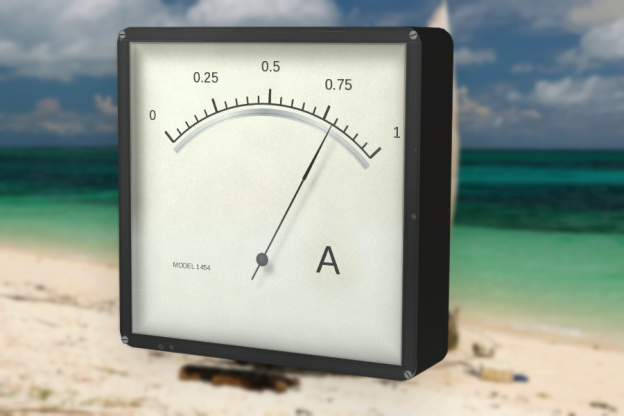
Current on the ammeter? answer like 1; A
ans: 0.8; A
